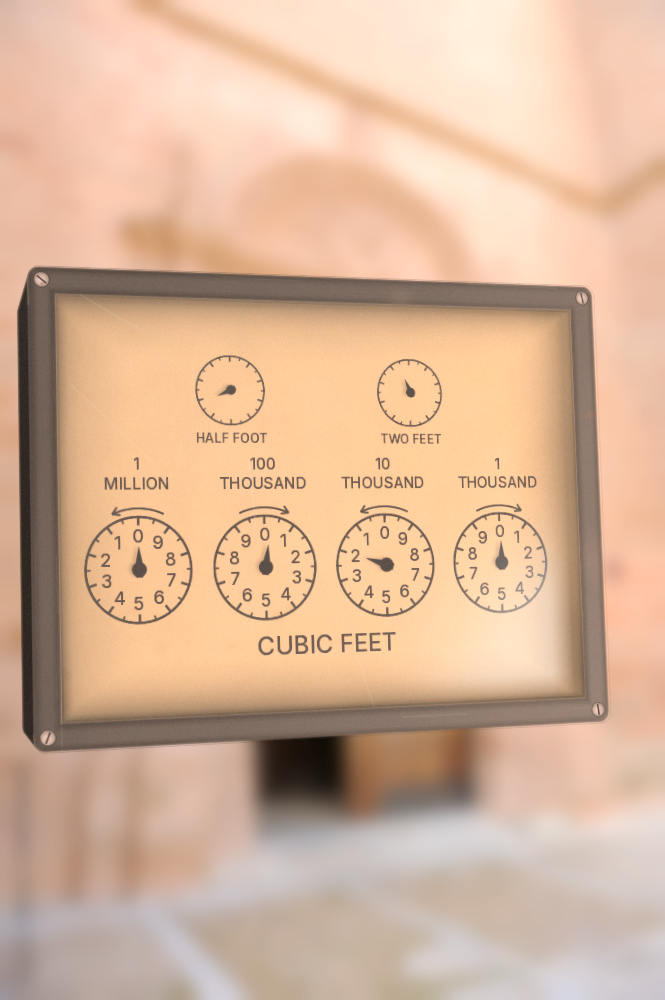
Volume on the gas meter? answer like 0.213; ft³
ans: 2000; ft³
